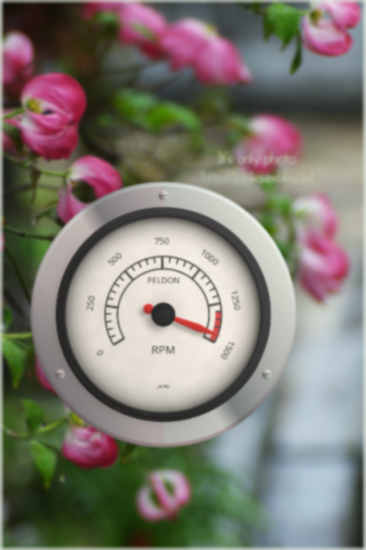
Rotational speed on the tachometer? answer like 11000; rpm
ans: 1450; rpm
